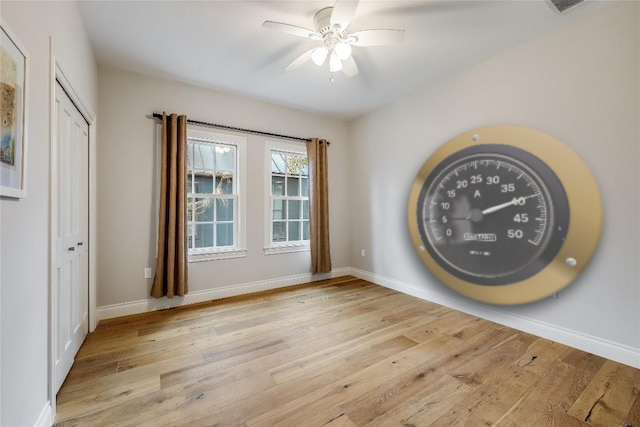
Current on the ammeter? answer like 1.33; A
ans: 40; A
